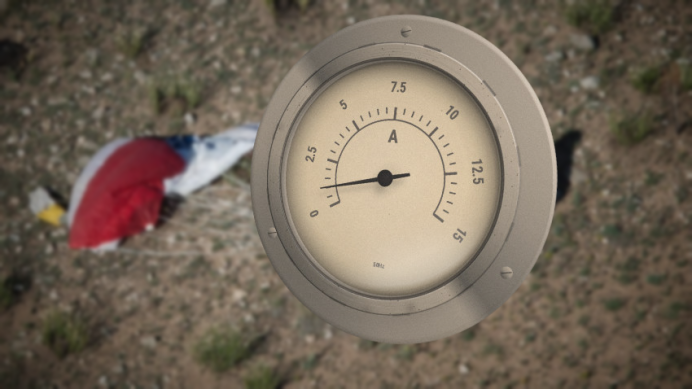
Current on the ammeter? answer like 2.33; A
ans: 1; A
